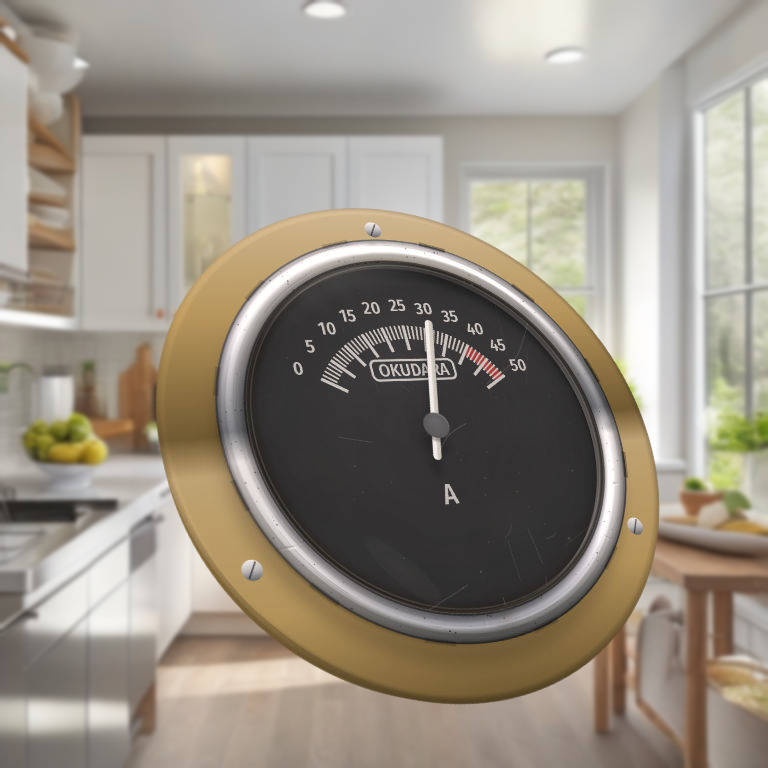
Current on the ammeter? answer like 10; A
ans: 30; A
